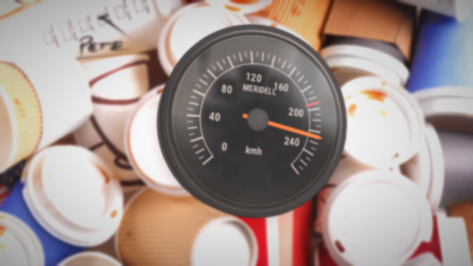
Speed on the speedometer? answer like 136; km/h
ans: 225; km/h
